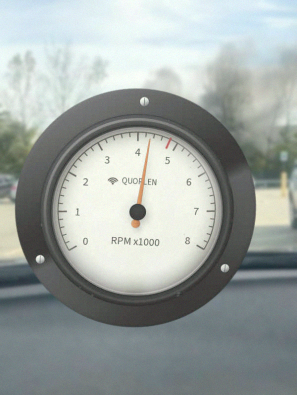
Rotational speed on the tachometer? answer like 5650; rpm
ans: 4300; rpm
